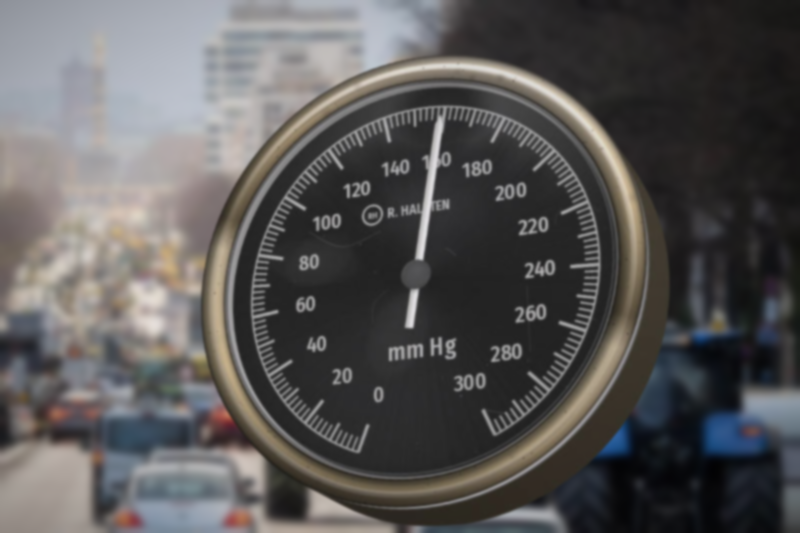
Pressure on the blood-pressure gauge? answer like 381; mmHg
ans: 160; mmHg
